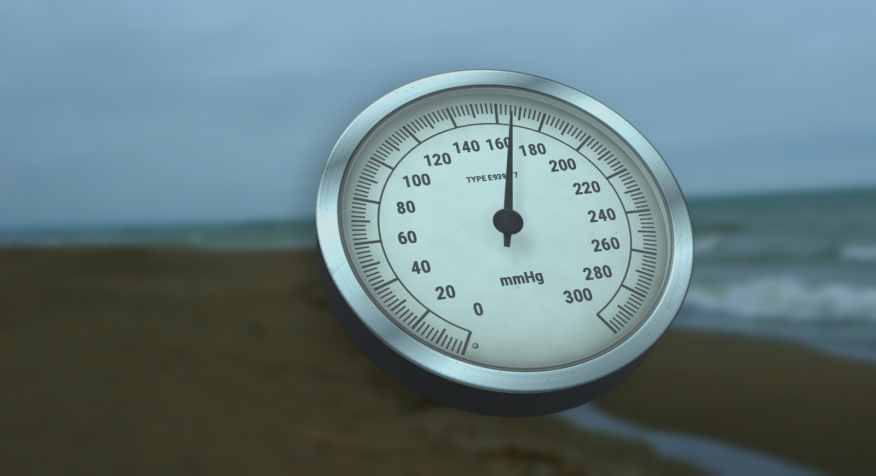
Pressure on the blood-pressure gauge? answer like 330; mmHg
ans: 166; mmHg
